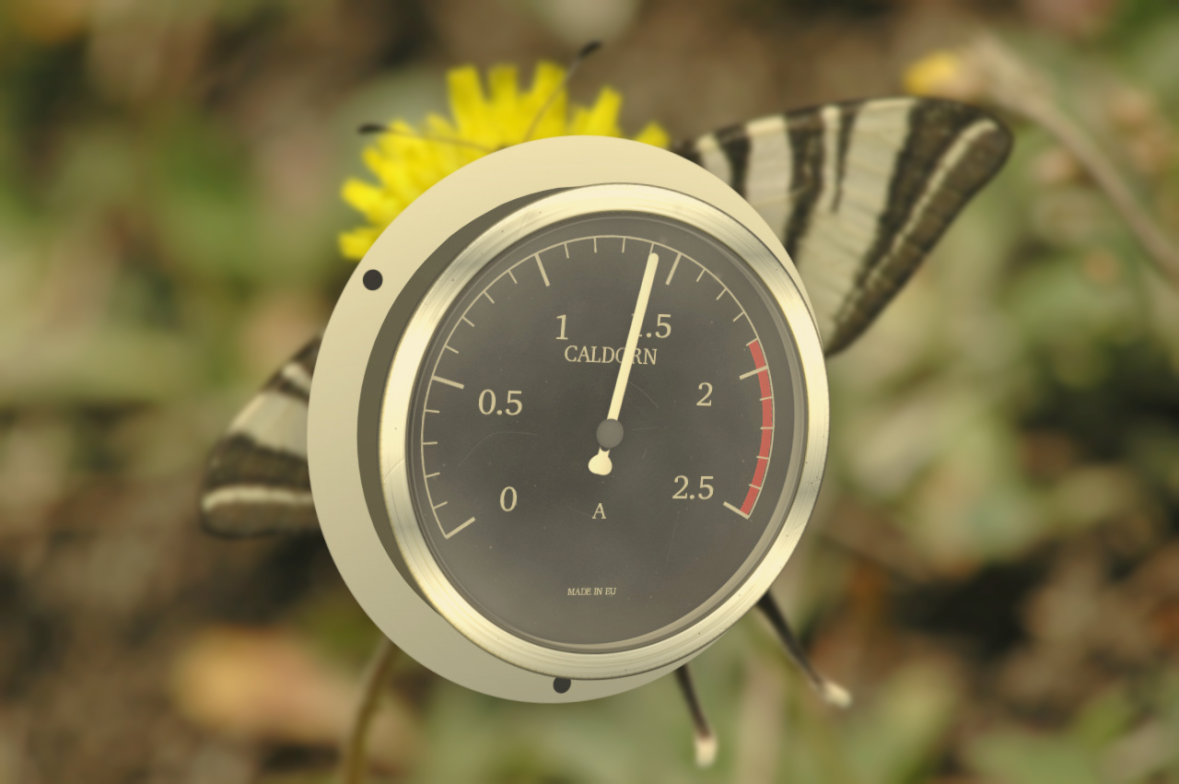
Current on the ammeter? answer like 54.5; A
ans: 1.4; A
